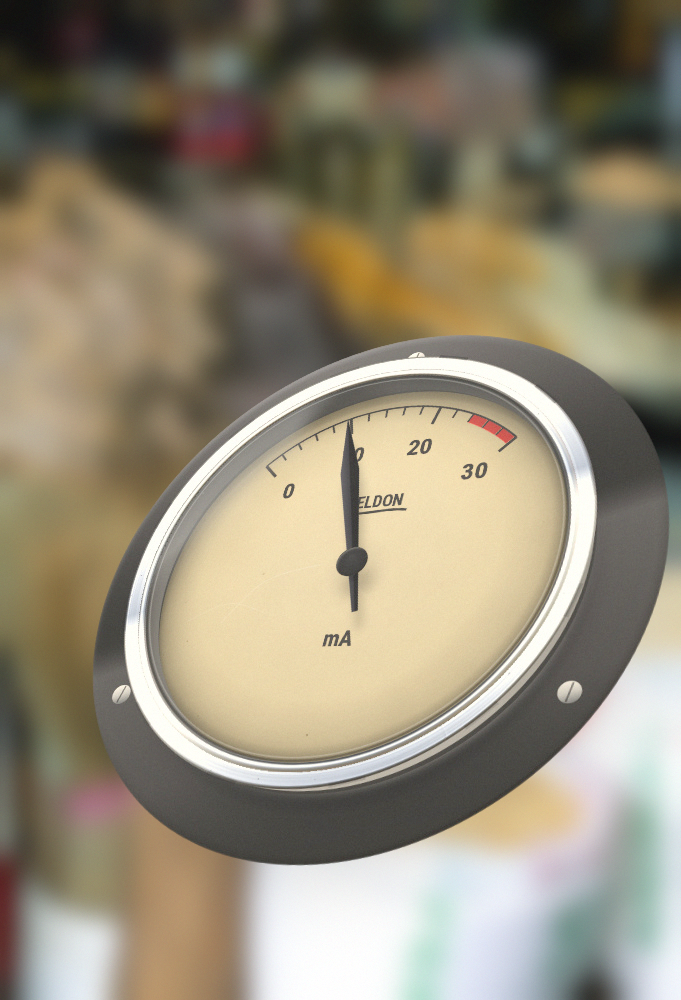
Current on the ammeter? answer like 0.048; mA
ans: 10; mA
